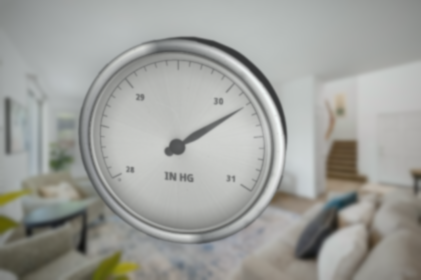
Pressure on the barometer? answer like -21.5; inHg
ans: 30.2; inHg
